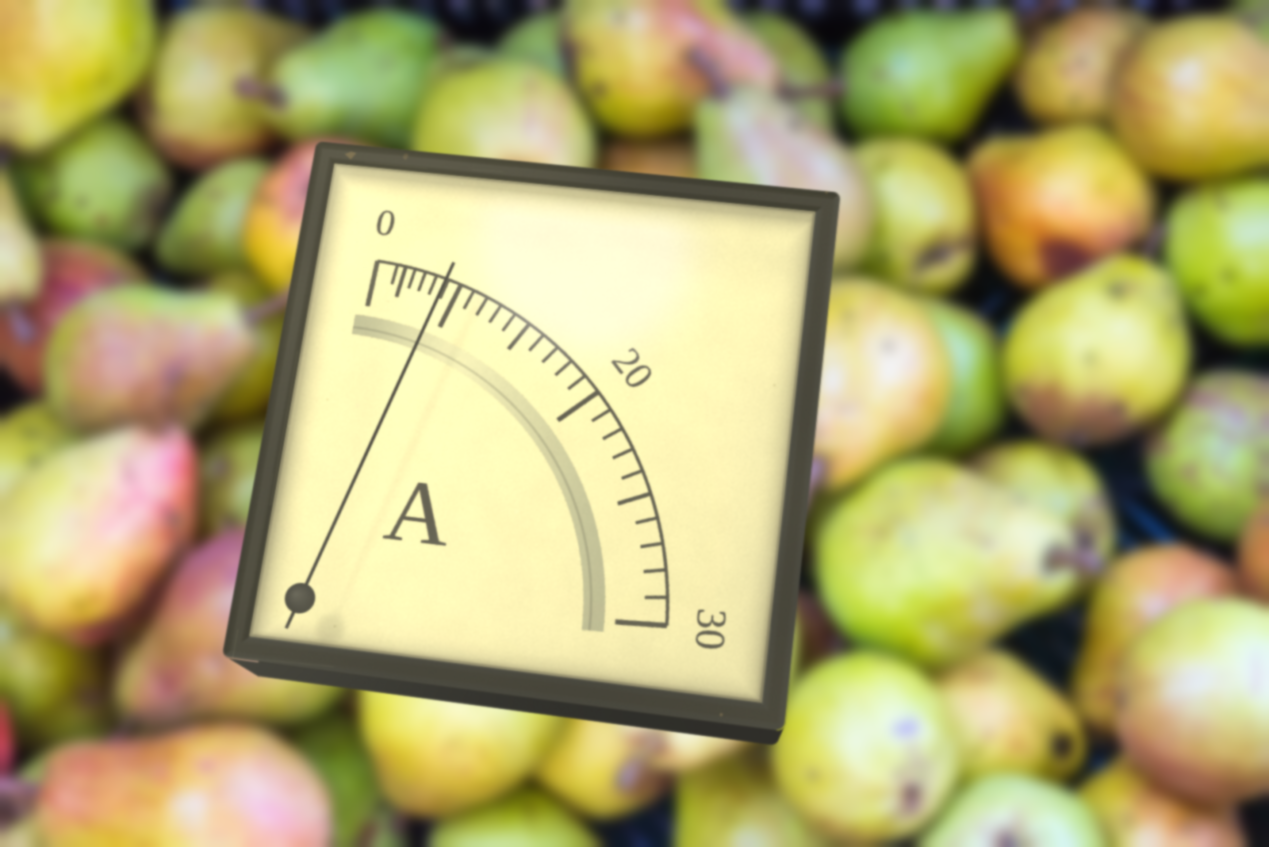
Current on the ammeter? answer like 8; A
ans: 9; A
